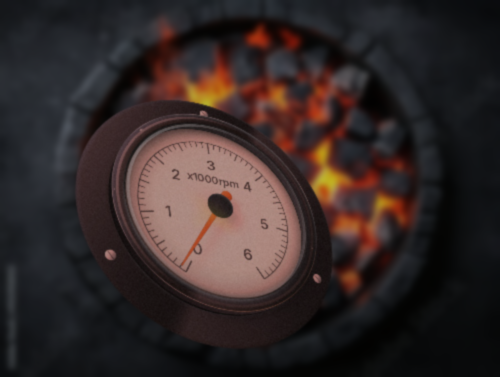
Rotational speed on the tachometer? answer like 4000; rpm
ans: 100; rpm
